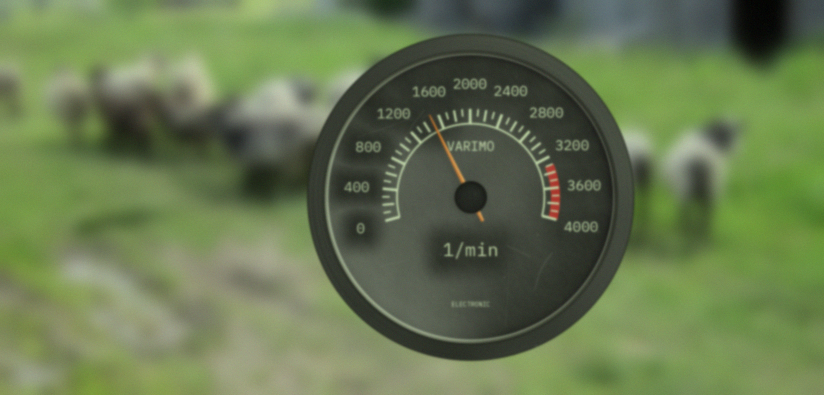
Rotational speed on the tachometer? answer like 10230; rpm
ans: 1500; rpm
